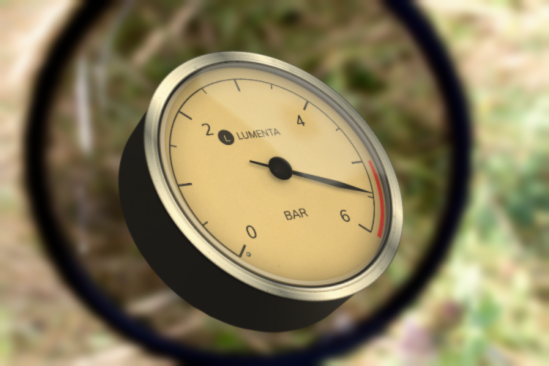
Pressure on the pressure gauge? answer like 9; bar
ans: 5.5; bar
